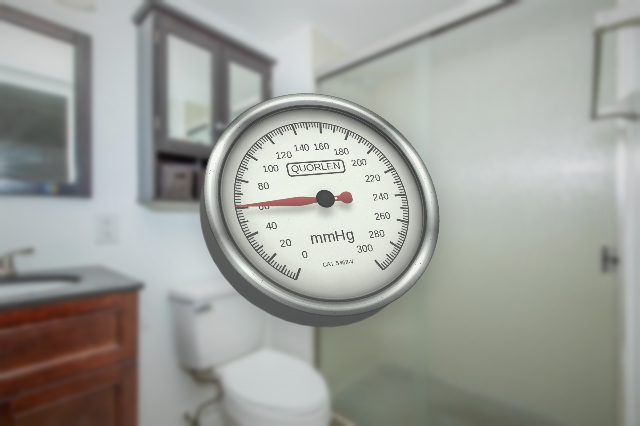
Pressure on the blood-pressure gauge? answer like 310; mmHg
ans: 60; mmHg
